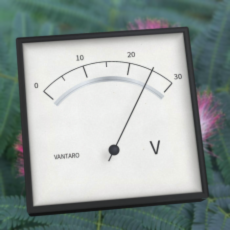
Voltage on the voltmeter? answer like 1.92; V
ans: 25; V
